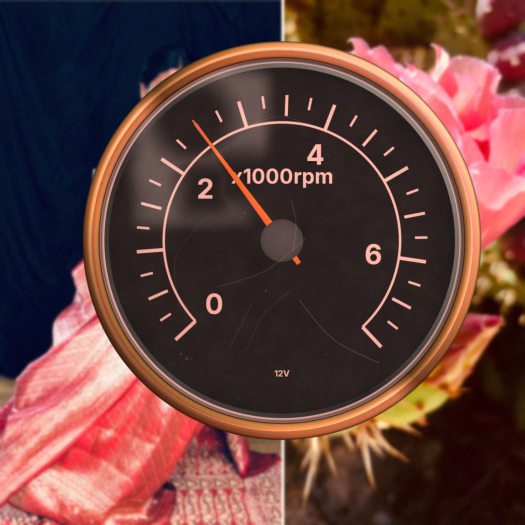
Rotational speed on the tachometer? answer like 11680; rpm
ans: 2500; rpm
